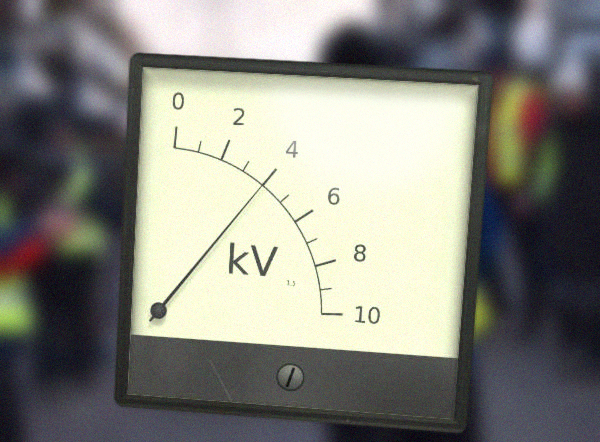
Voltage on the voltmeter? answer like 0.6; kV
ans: 4; kV
